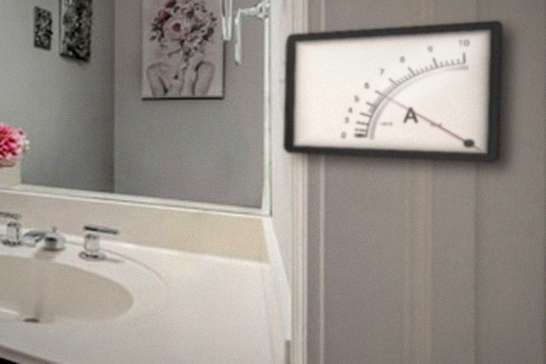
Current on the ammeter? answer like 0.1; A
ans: 6; A
